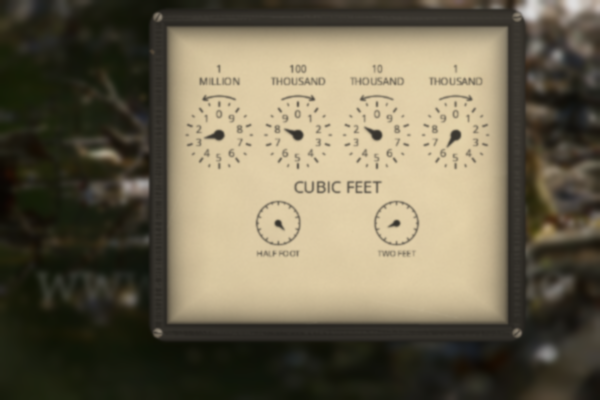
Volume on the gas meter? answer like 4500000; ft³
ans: 281600; ft³
